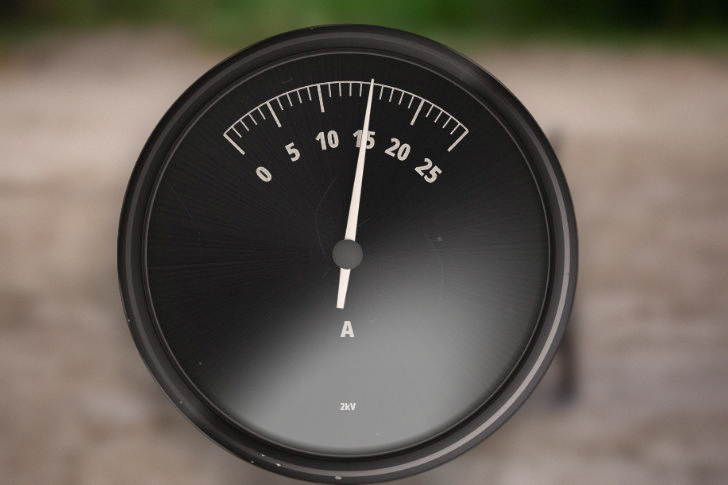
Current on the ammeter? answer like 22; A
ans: 15; A
